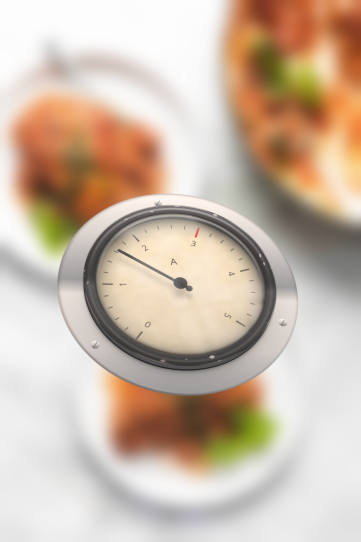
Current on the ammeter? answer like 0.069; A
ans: 1.6; A
